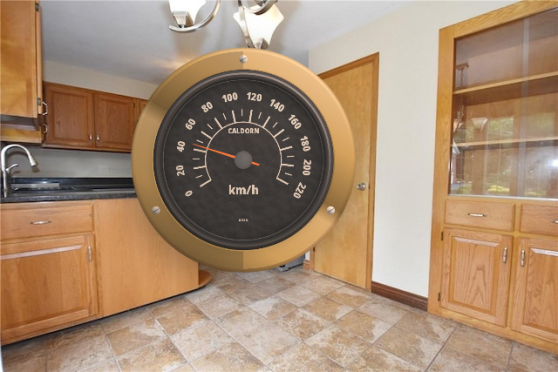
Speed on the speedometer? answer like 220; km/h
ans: 45; km/h
